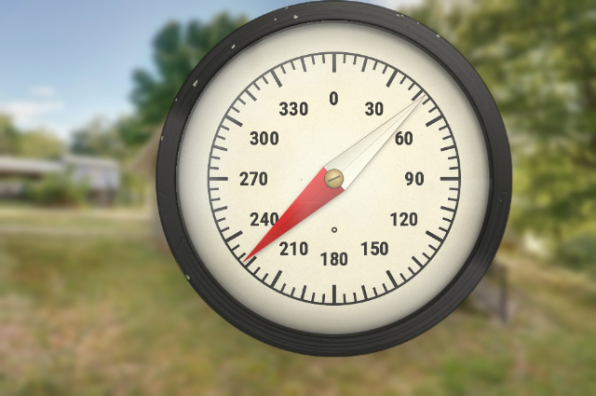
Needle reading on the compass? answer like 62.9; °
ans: 227.5; °
